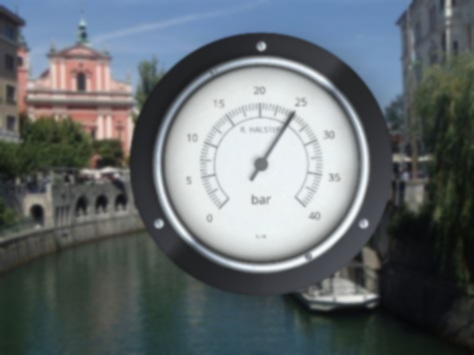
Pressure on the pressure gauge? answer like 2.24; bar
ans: 25; bar
